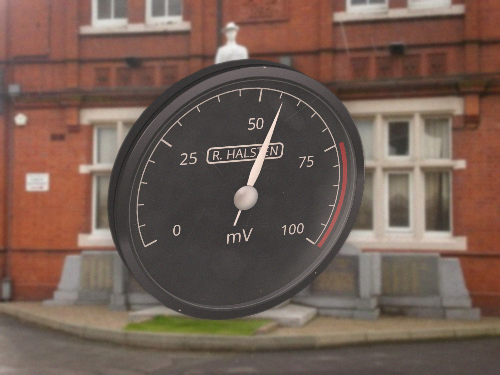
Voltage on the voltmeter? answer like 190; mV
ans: 55; mV
